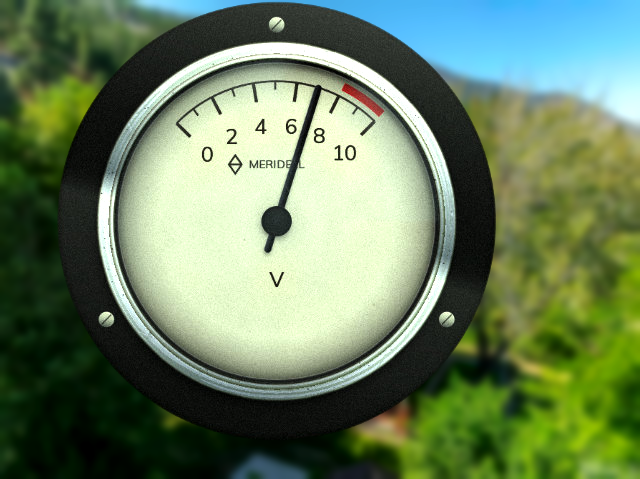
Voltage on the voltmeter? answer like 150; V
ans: 7; V
